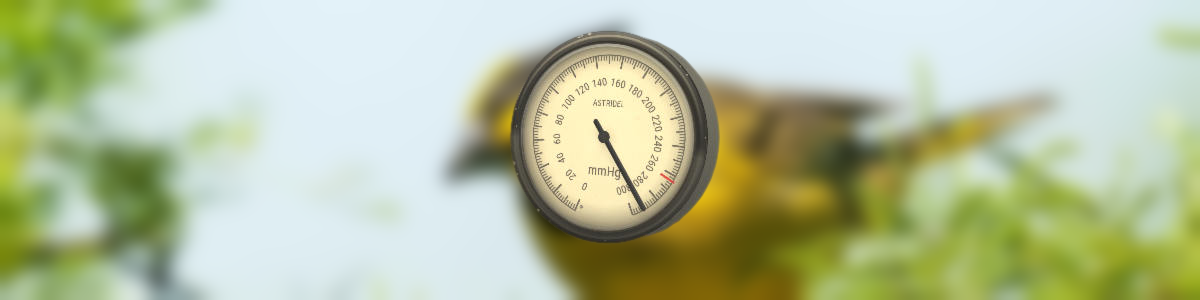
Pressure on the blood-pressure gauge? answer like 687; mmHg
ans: 290; mmHg
